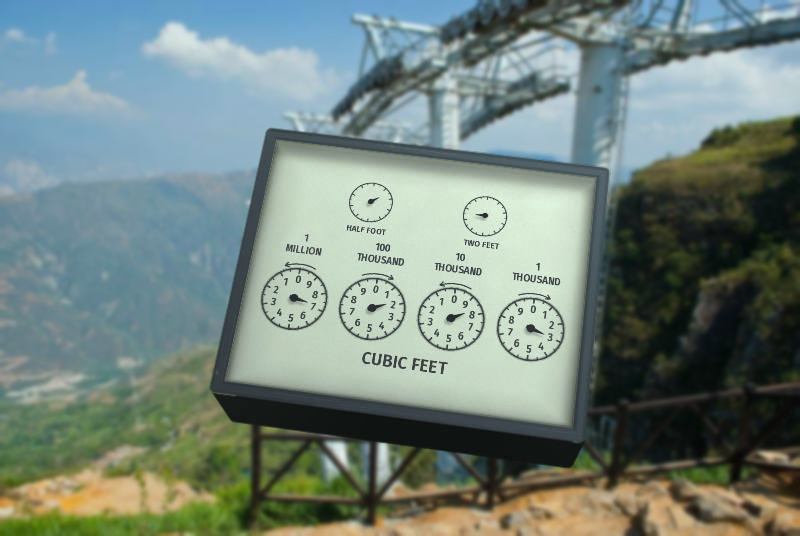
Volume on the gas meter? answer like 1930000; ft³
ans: 718300; ft³
